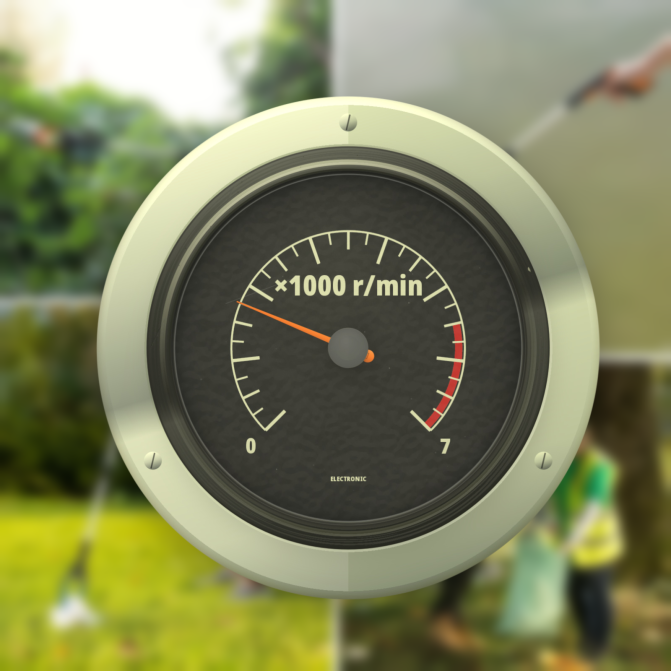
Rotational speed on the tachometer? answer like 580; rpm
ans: 1750; rpm
